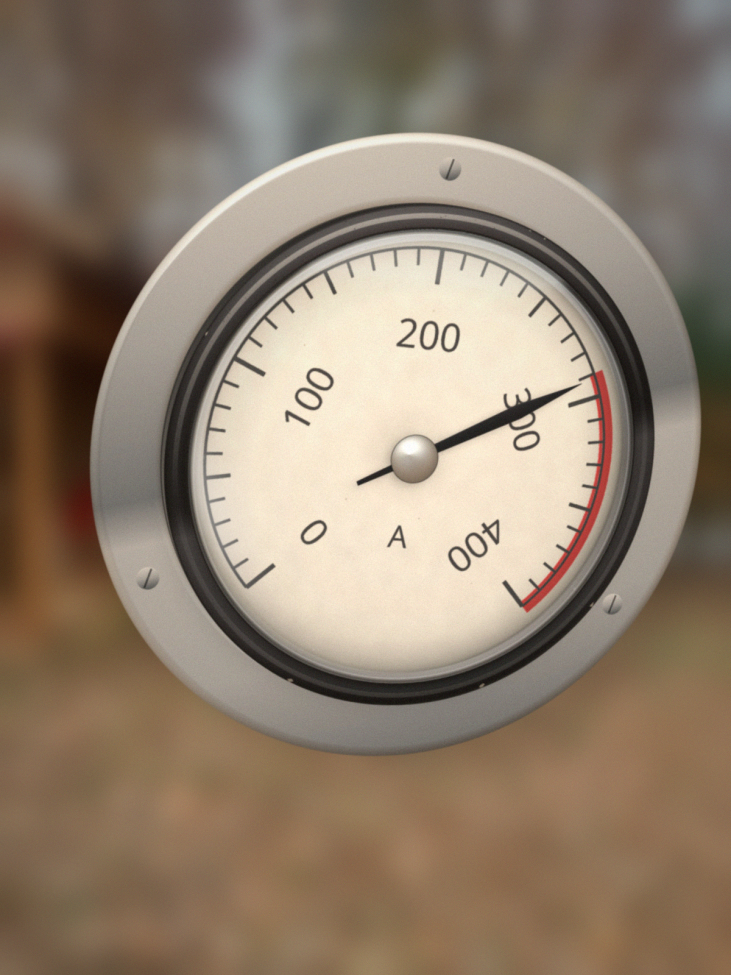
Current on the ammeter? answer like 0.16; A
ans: 290; A
